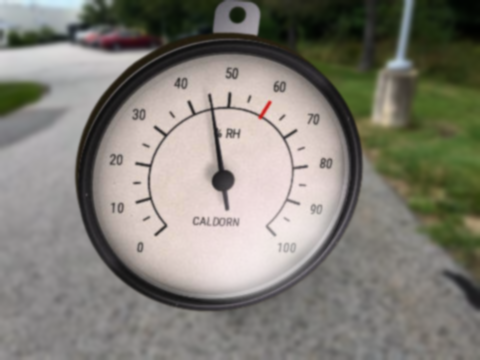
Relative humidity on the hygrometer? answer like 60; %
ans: 45; %
